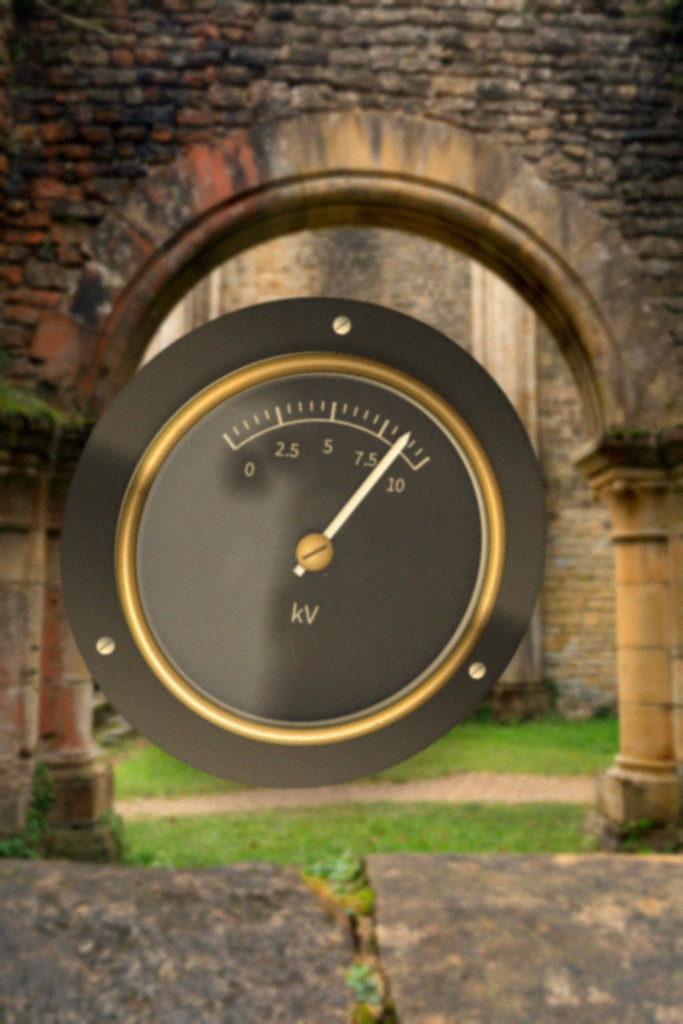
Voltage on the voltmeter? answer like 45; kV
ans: 8.5; kV
